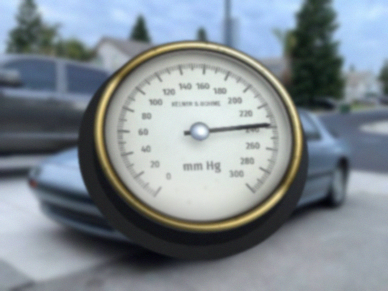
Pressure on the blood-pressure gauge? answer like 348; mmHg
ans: 240; mmHg
